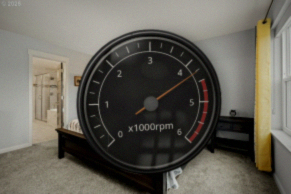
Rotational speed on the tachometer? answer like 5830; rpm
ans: 4250; rpm
